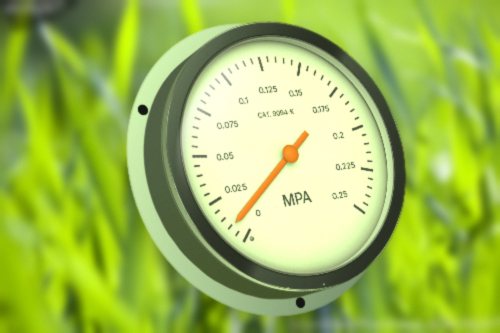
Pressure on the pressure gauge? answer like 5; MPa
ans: 0.01; MPa
